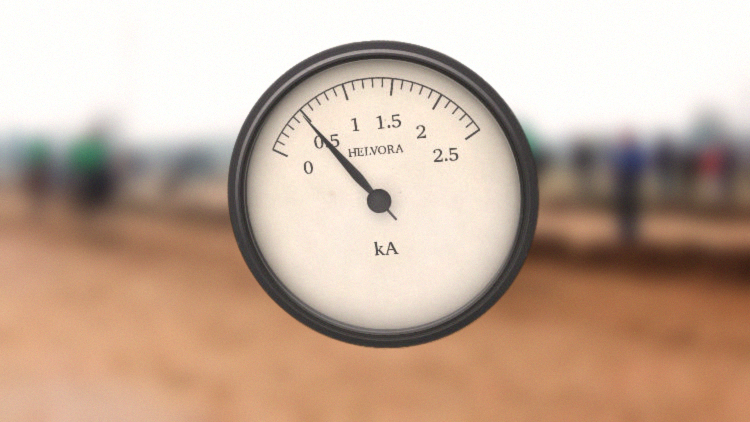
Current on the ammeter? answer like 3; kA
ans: 0.5; kA
